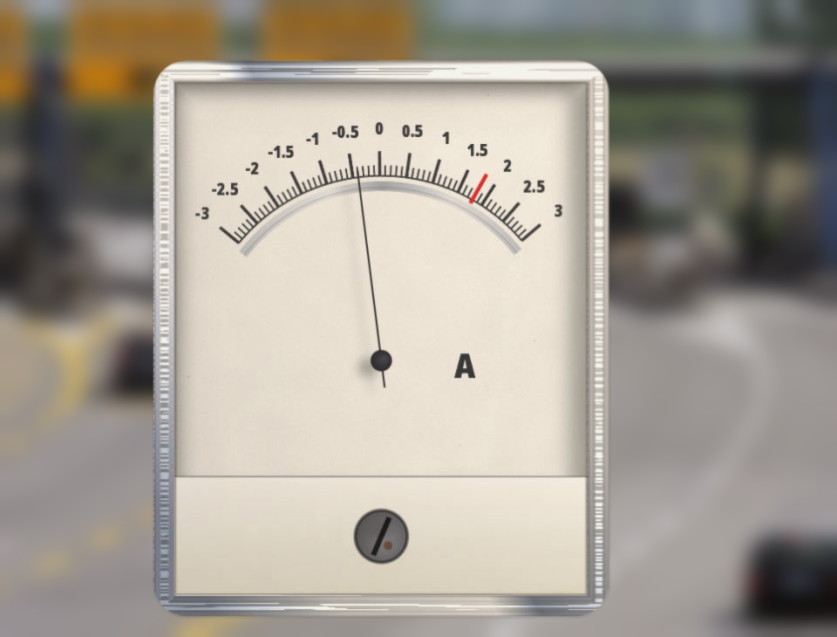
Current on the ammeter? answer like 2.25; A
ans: -0.4; A
